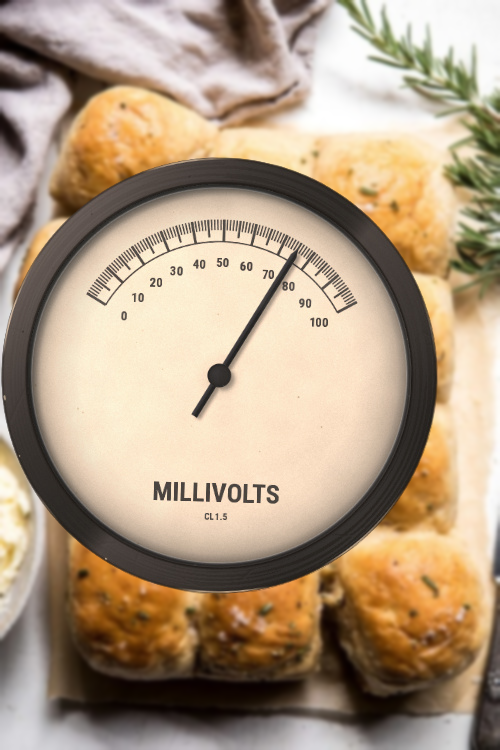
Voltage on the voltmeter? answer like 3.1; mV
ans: 75; mV
